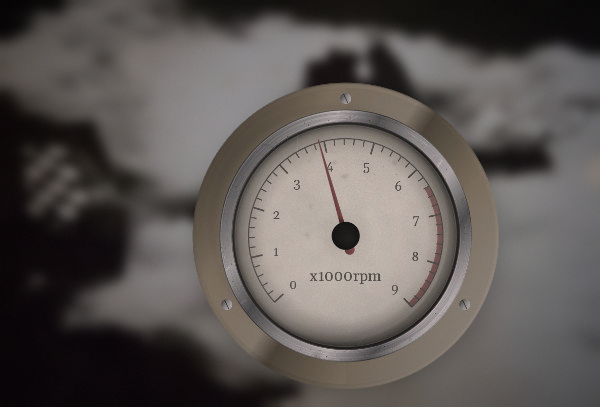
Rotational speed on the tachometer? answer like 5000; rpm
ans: 3900; rpm
